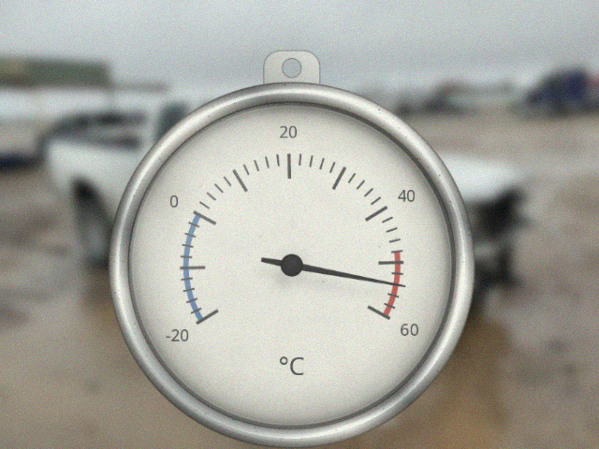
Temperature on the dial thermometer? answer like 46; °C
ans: 54; °C
